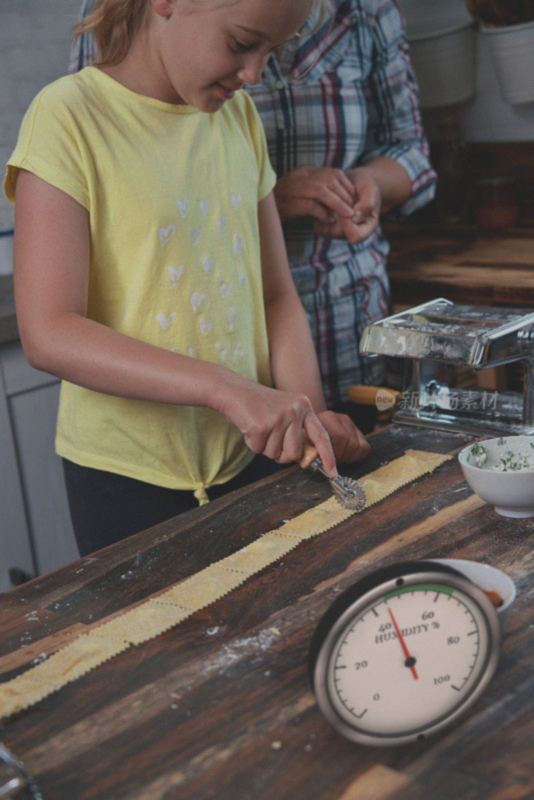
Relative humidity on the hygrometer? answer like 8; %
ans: 44; %
